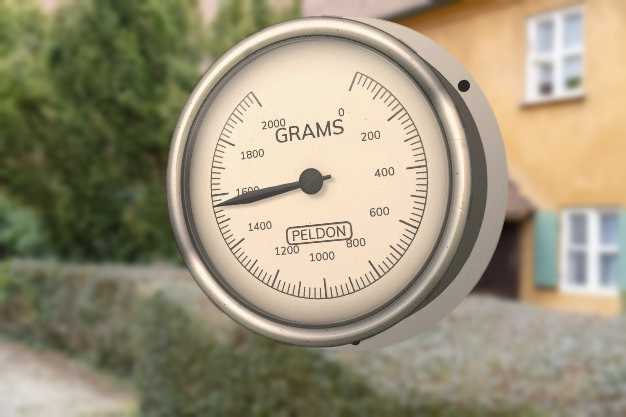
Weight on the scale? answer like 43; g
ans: 1560; g
